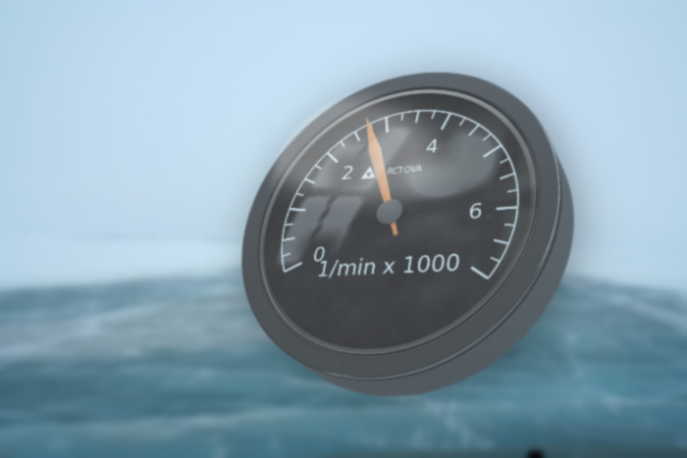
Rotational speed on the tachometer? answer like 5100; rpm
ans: 2750; rpm
